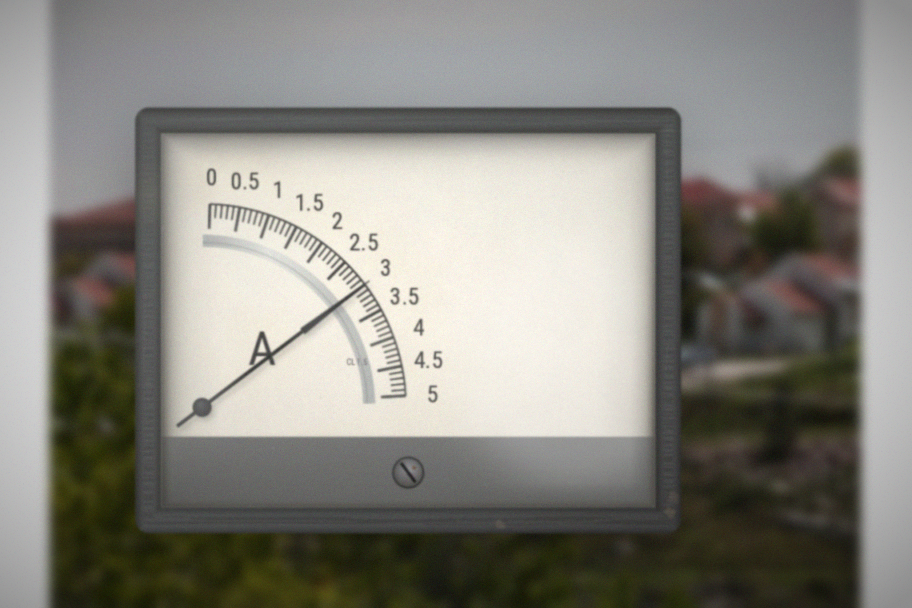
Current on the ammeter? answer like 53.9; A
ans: 3; A
